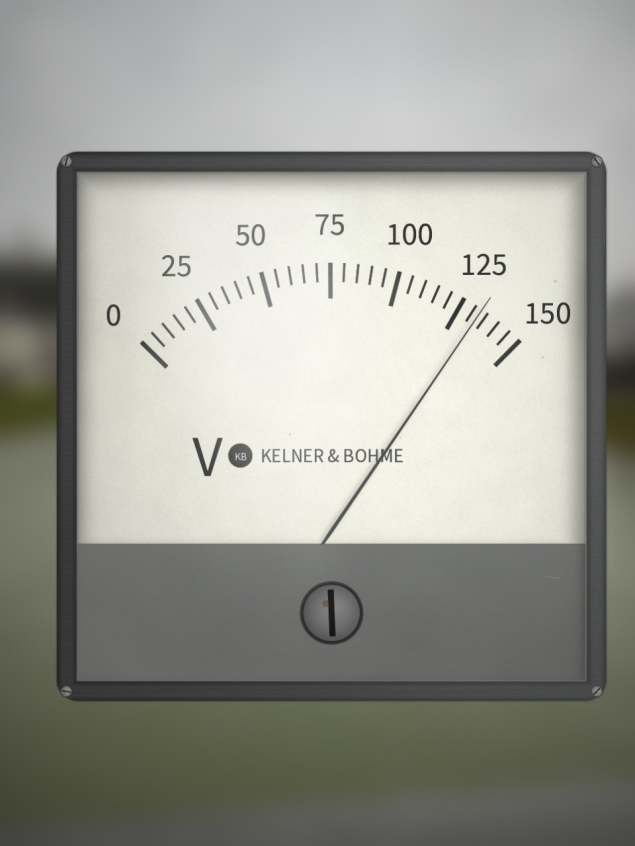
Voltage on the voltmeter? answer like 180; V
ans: 132.5; V
